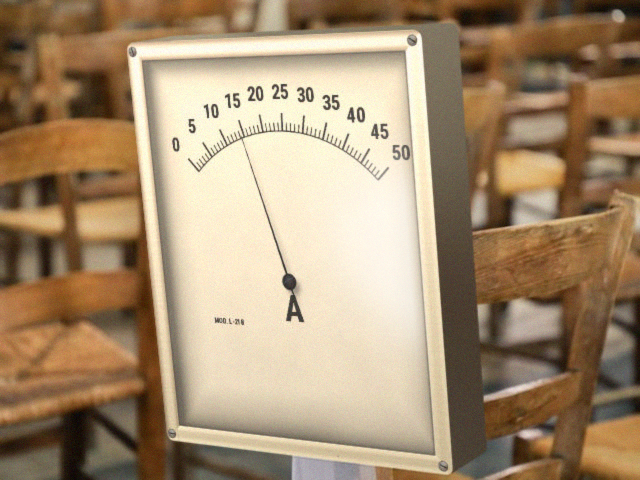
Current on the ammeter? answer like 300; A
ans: 15; A
